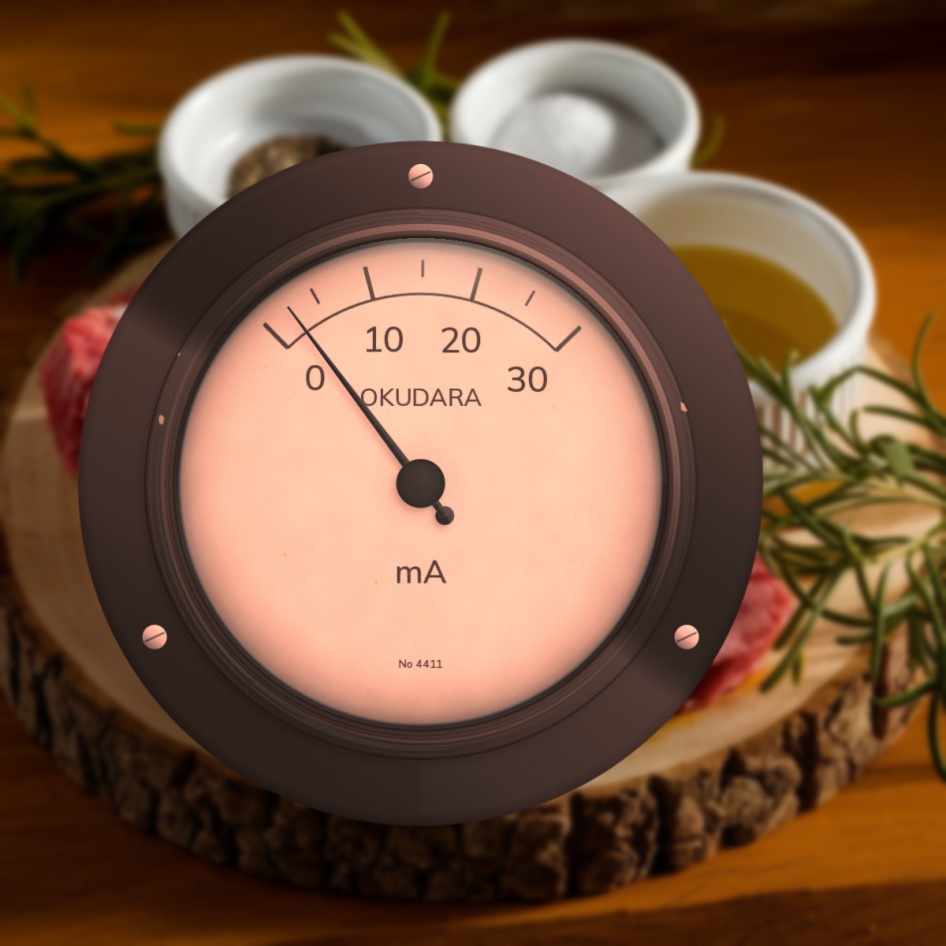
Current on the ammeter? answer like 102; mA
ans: 2.5; mA
